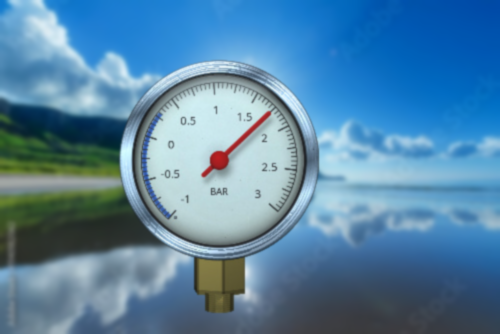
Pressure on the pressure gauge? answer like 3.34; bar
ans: 1.75; bar
